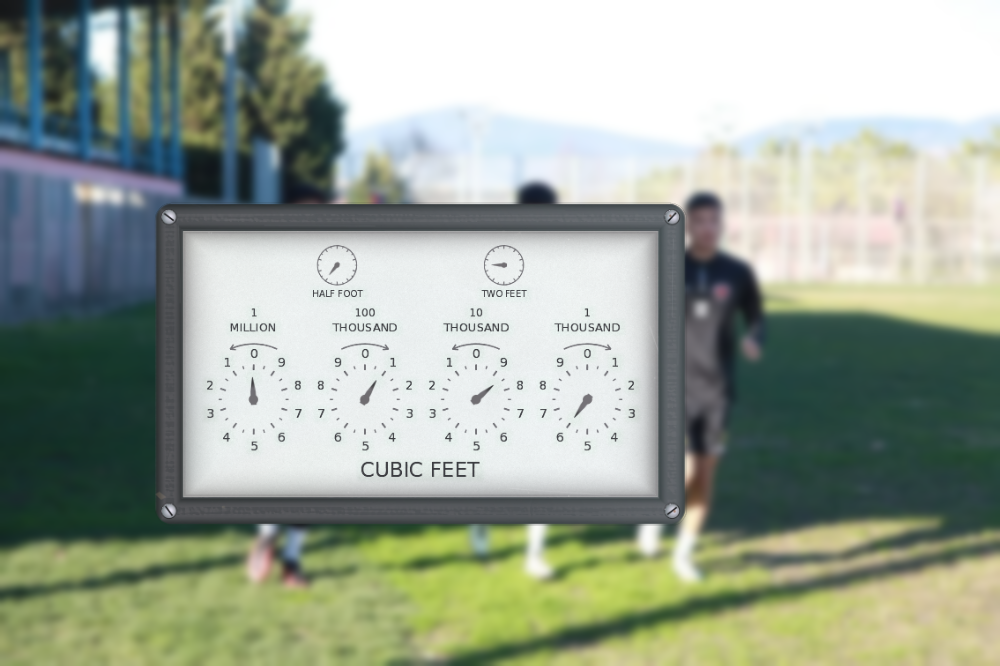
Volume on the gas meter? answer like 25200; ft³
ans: 8600; ft³
